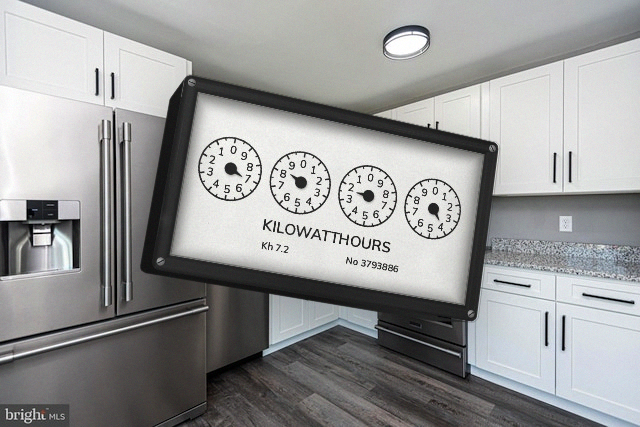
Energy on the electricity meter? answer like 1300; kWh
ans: 6824; kWh
